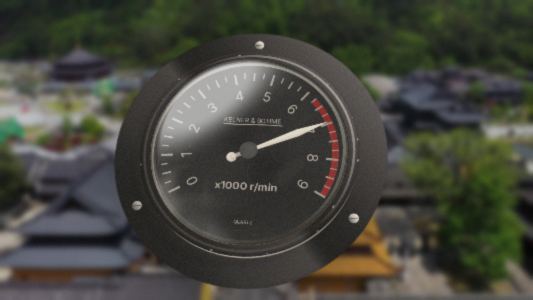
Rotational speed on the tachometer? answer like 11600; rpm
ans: 7000; rpm
